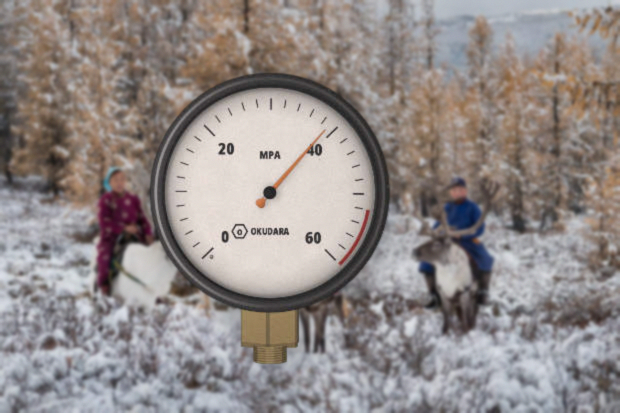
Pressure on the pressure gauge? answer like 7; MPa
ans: 39; MPa
